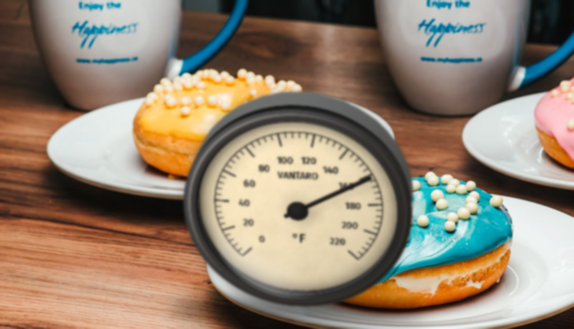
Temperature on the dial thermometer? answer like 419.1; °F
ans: 160; °F
